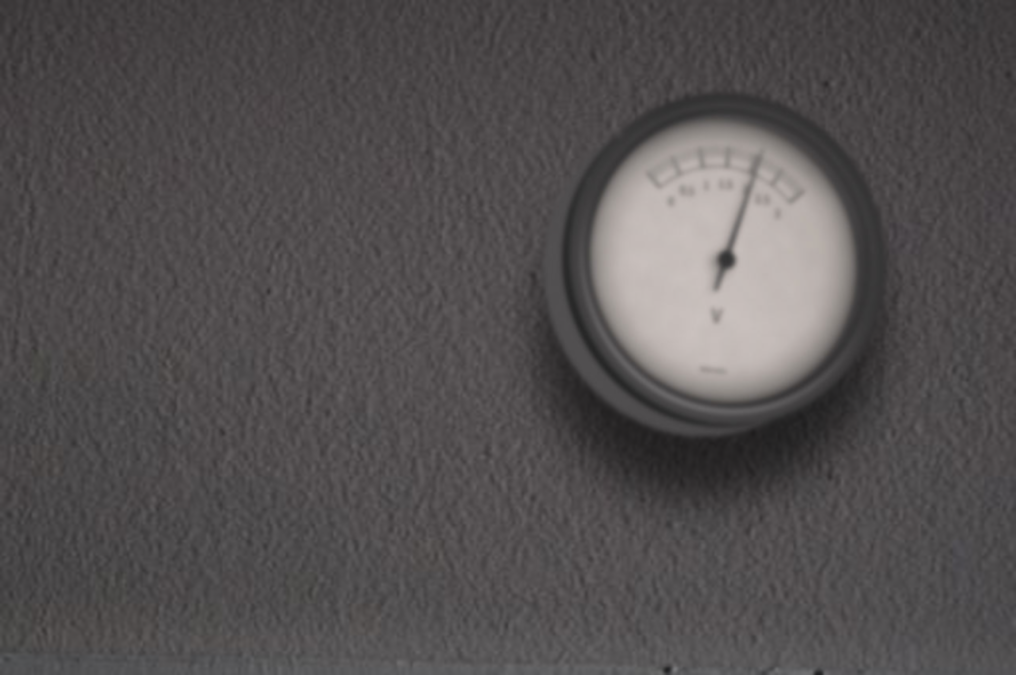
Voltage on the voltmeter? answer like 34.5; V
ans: 2; V
